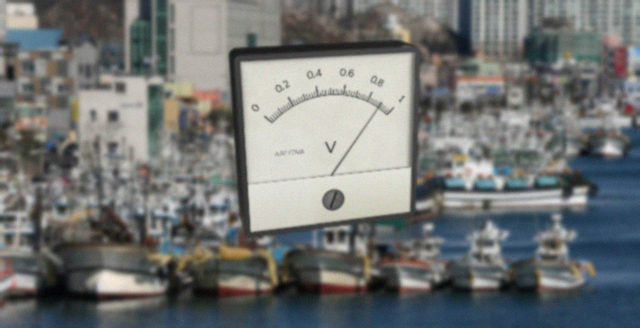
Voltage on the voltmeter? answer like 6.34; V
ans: 0.9; V
